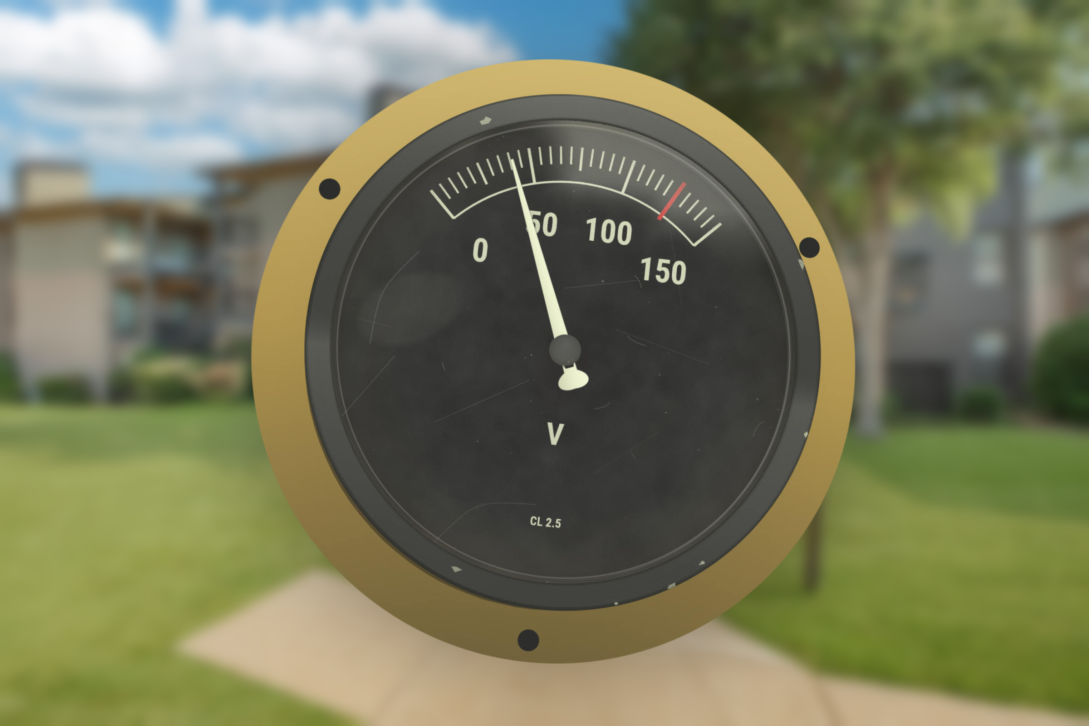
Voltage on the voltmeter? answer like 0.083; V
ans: 40; V
